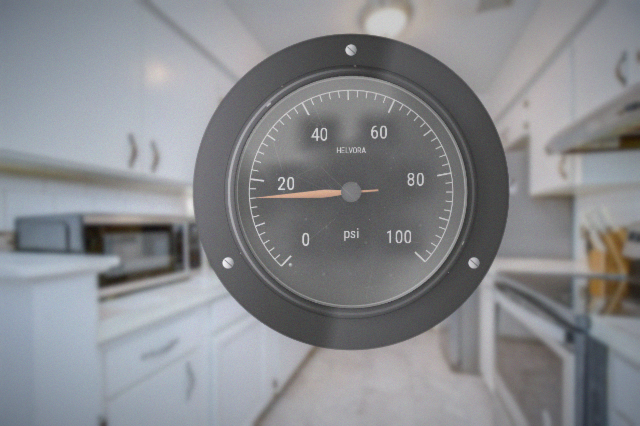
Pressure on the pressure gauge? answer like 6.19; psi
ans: 16; psi
